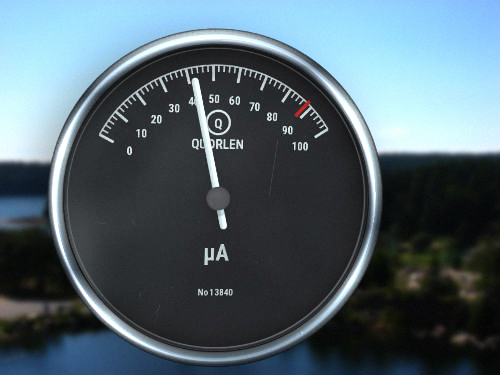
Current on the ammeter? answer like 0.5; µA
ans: 42; µA
